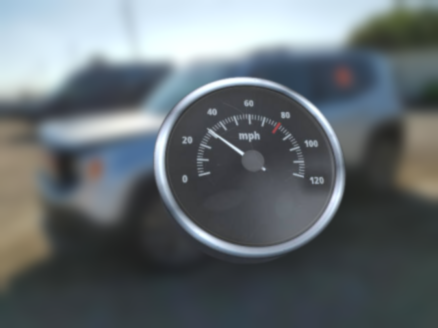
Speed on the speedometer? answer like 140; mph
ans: 30; mph
